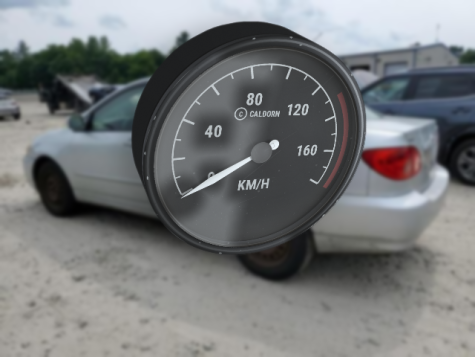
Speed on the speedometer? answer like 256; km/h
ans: 0; km/h
